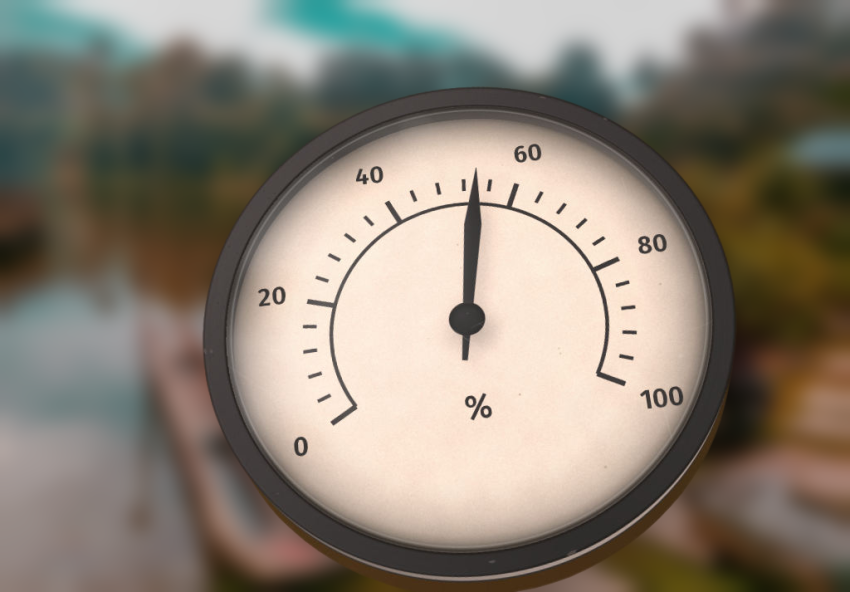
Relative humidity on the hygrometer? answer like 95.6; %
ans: 54; %
